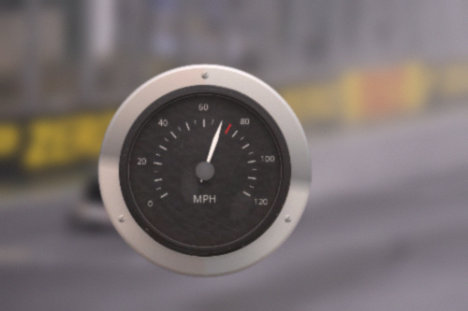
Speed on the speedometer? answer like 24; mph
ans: 70; mph
